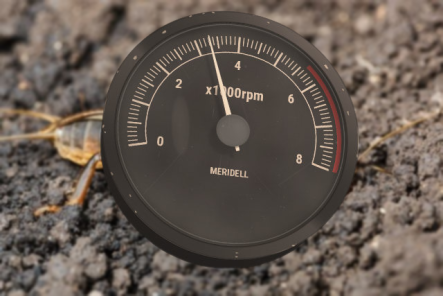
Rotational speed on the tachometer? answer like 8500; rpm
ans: 3300; rpm
